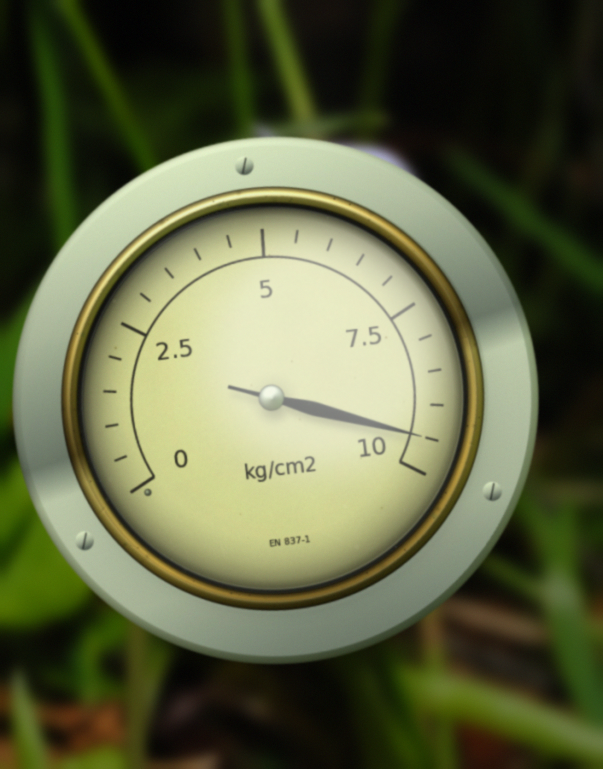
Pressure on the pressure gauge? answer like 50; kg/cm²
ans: 9.5; kg/cm²
